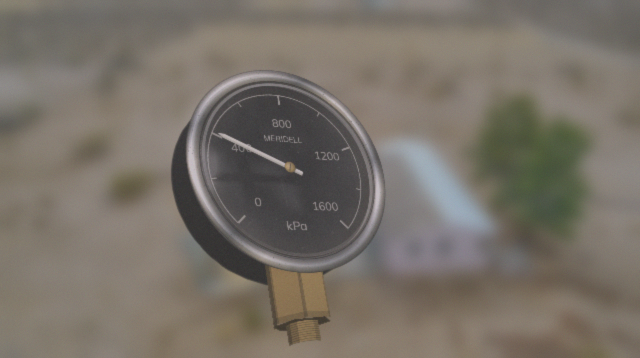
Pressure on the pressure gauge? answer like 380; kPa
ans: 400; kPa
